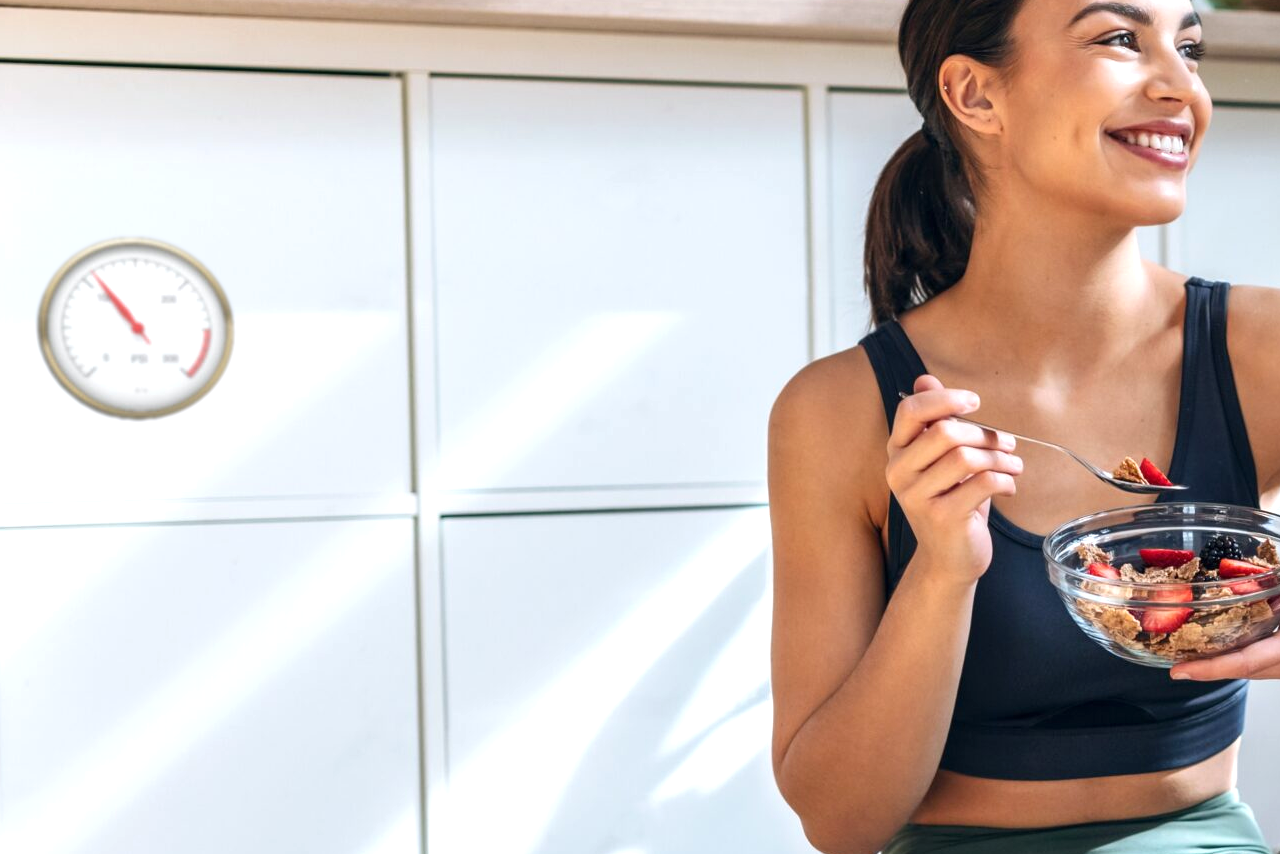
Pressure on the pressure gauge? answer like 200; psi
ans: 110; psi
